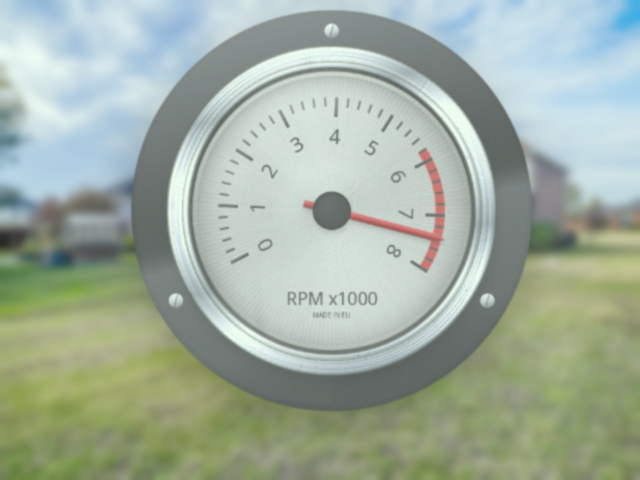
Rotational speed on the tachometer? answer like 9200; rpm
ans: 7400; rpm
